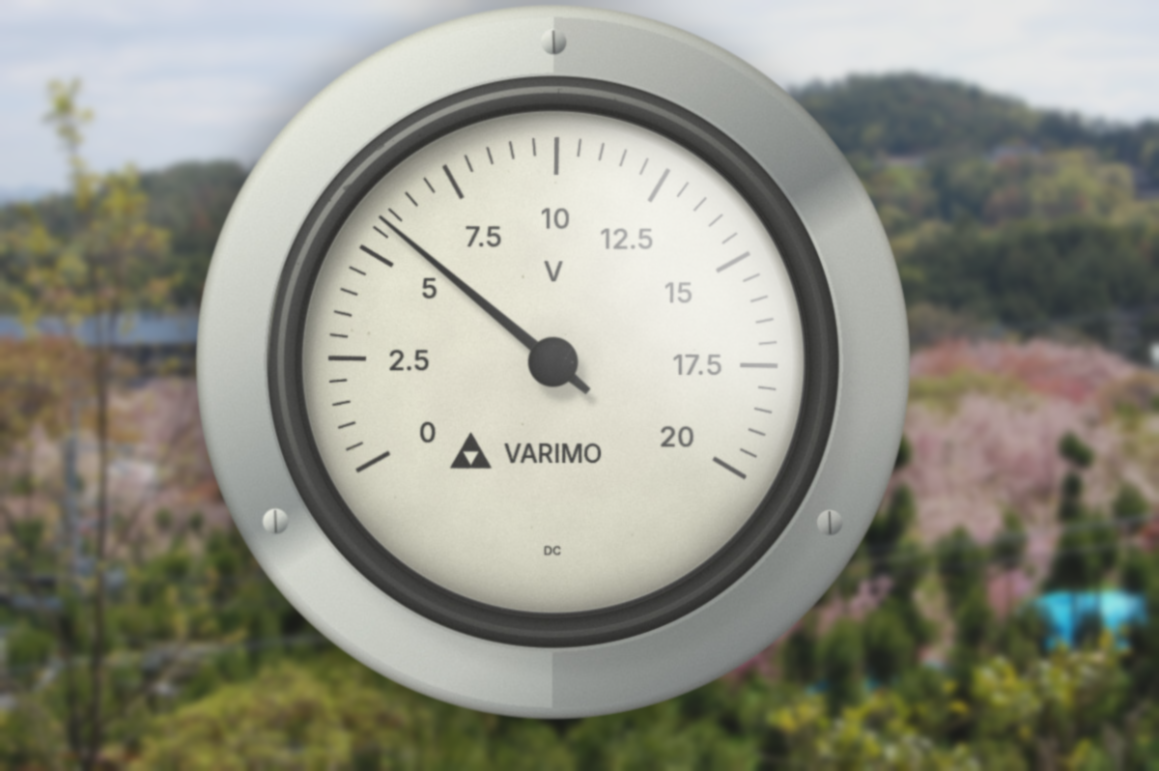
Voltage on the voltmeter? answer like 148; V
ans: 5.75; V
